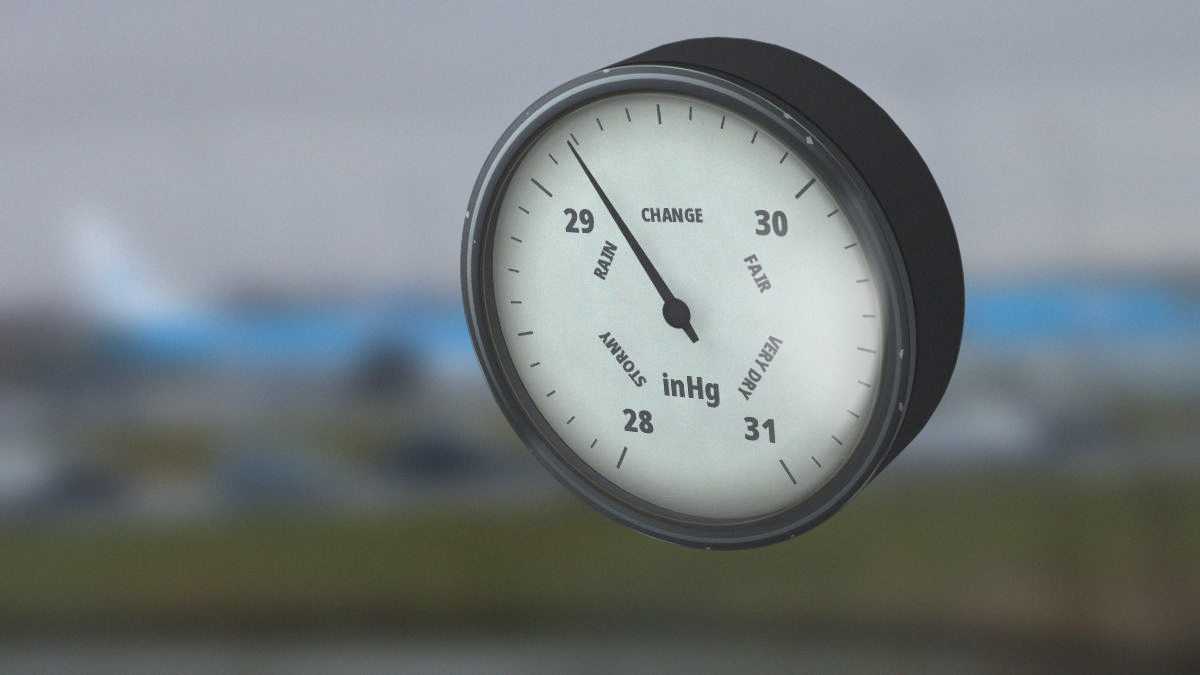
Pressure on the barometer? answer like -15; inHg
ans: 29.2; inHg
